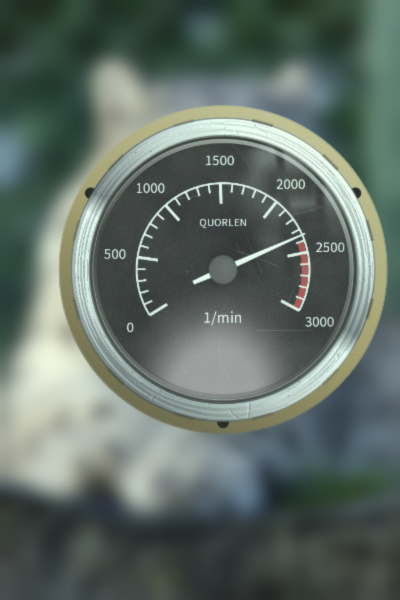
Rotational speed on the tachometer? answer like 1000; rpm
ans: 2350; rpm
